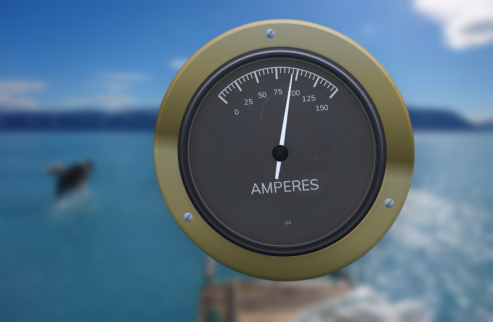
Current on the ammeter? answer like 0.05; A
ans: 95; A
